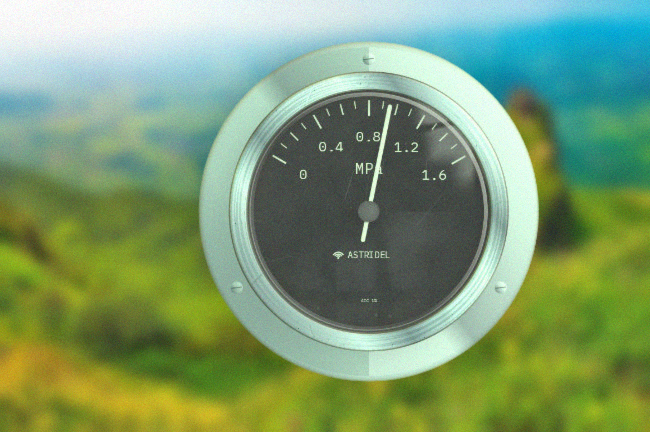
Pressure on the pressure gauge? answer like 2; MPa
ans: 0.95; MPa
